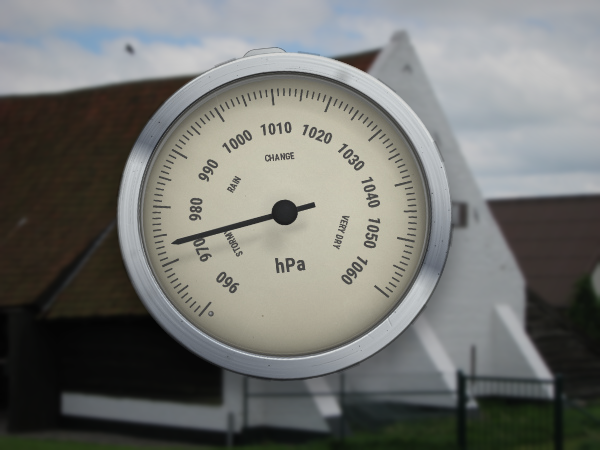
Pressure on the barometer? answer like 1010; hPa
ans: 973; hPa
